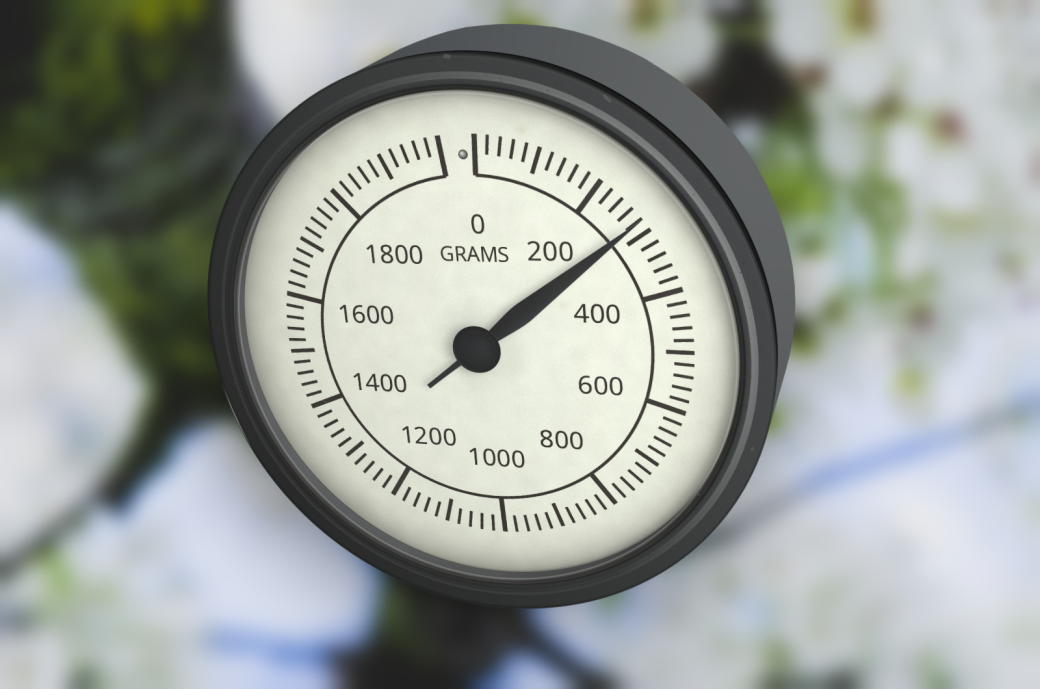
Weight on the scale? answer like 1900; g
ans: 280; g
